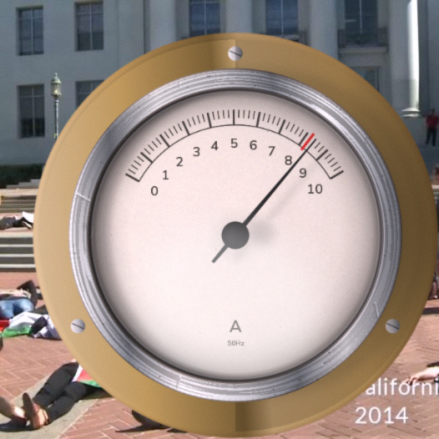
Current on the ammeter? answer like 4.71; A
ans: 8.4; A
